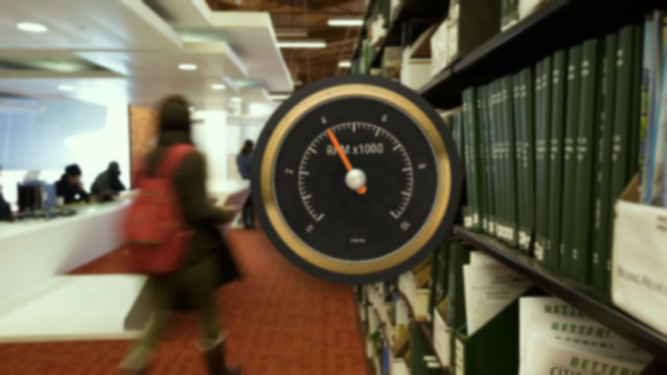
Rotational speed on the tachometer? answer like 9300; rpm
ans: 4000; rpm
